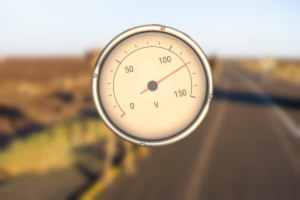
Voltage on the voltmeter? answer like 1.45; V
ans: 120; V
